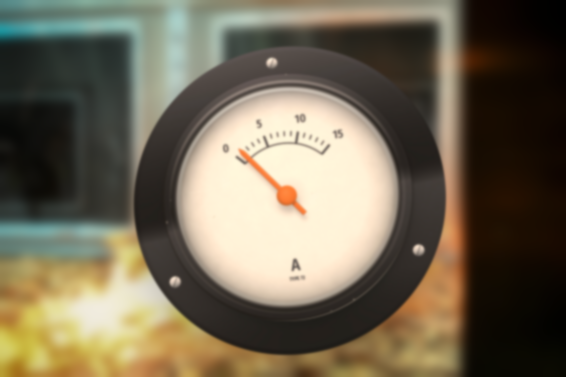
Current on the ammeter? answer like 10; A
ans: 1; A
